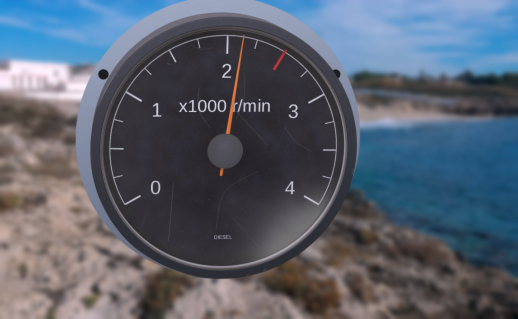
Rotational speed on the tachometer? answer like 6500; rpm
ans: 2125; rpm
